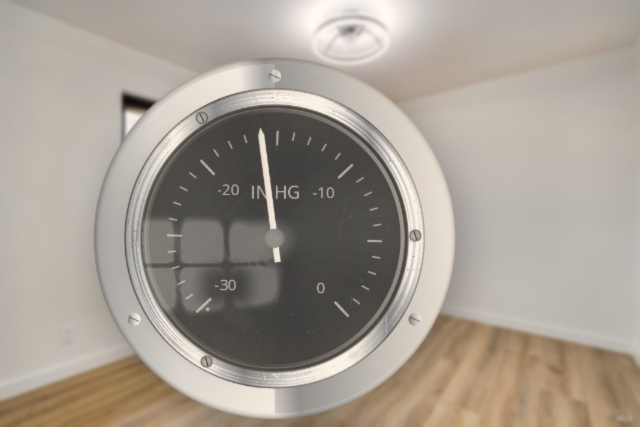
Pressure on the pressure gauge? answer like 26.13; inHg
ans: -16; inHg
